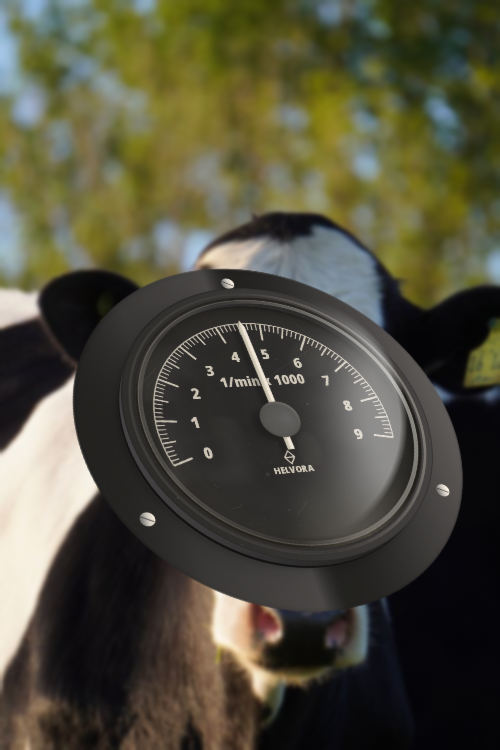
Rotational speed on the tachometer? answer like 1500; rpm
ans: 4500; rpm
